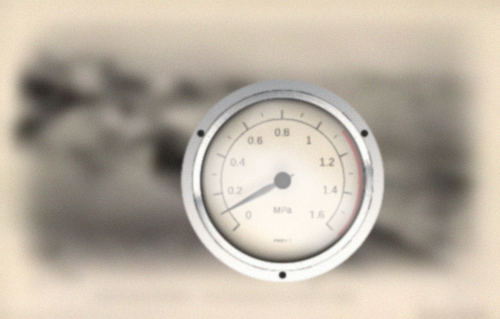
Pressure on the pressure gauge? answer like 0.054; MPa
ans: 0.1; MPa
